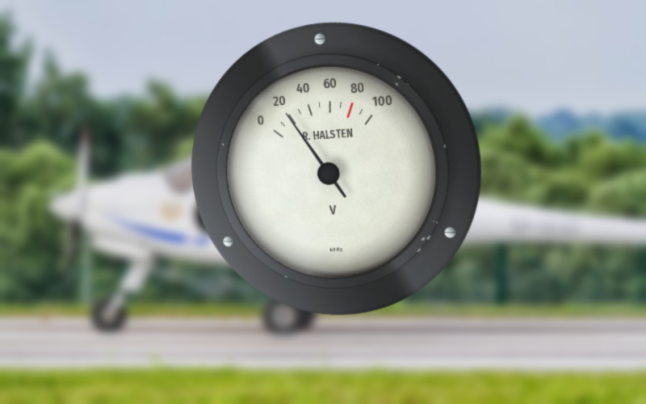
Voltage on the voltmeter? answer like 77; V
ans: 20; V
